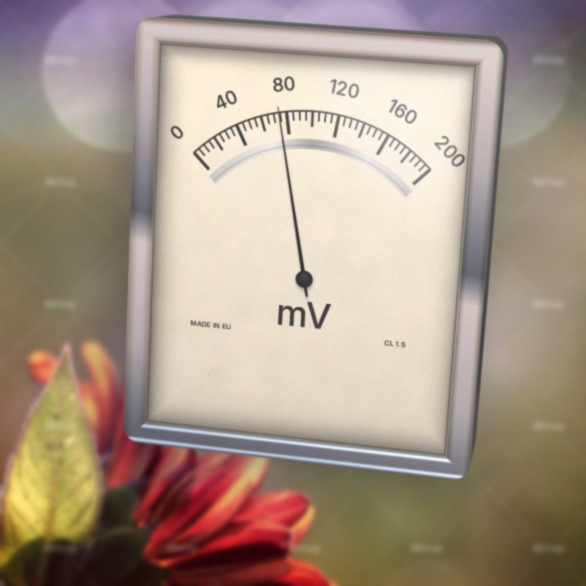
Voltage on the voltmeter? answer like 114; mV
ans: 75; mV
